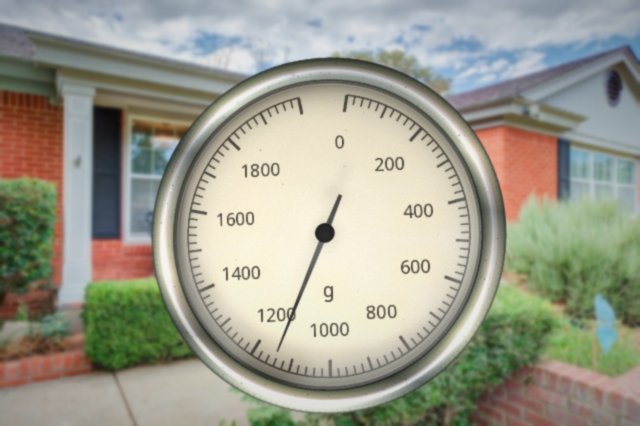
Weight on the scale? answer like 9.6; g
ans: 1140; g
